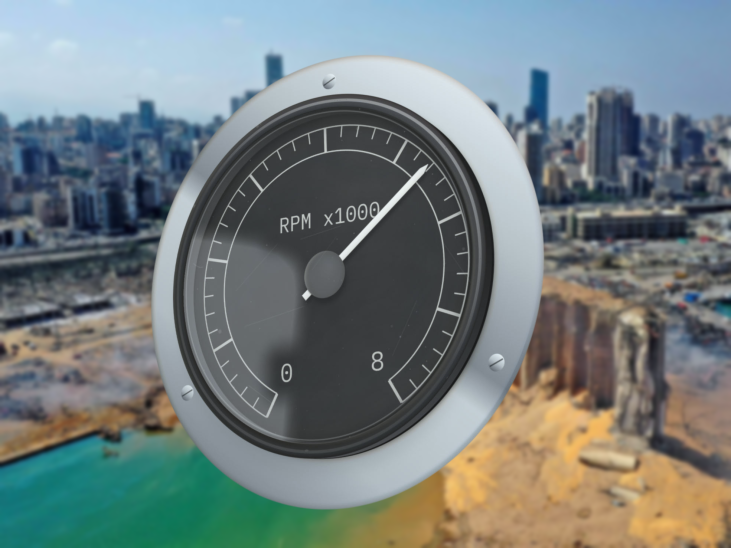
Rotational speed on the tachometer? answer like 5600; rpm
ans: 5400; rpm
